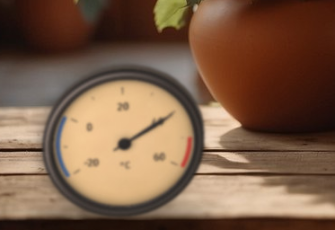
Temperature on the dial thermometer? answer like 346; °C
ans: 40; °C
